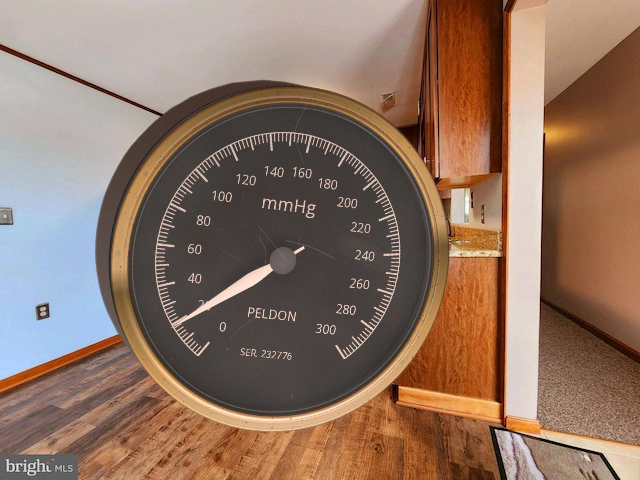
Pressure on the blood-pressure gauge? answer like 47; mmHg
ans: 20; mmHg
